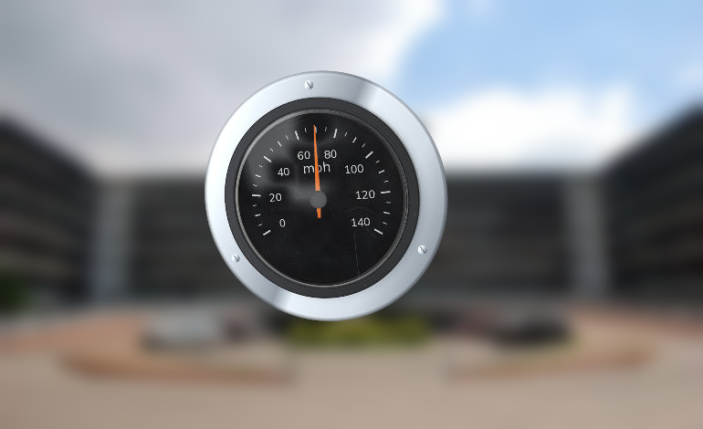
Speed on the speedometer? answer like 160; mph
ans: 70; mph
